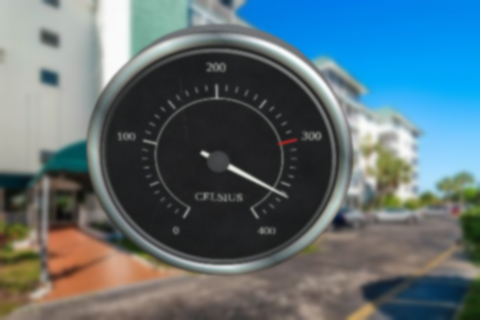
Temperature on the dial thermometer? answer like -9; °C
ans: 360; °C
